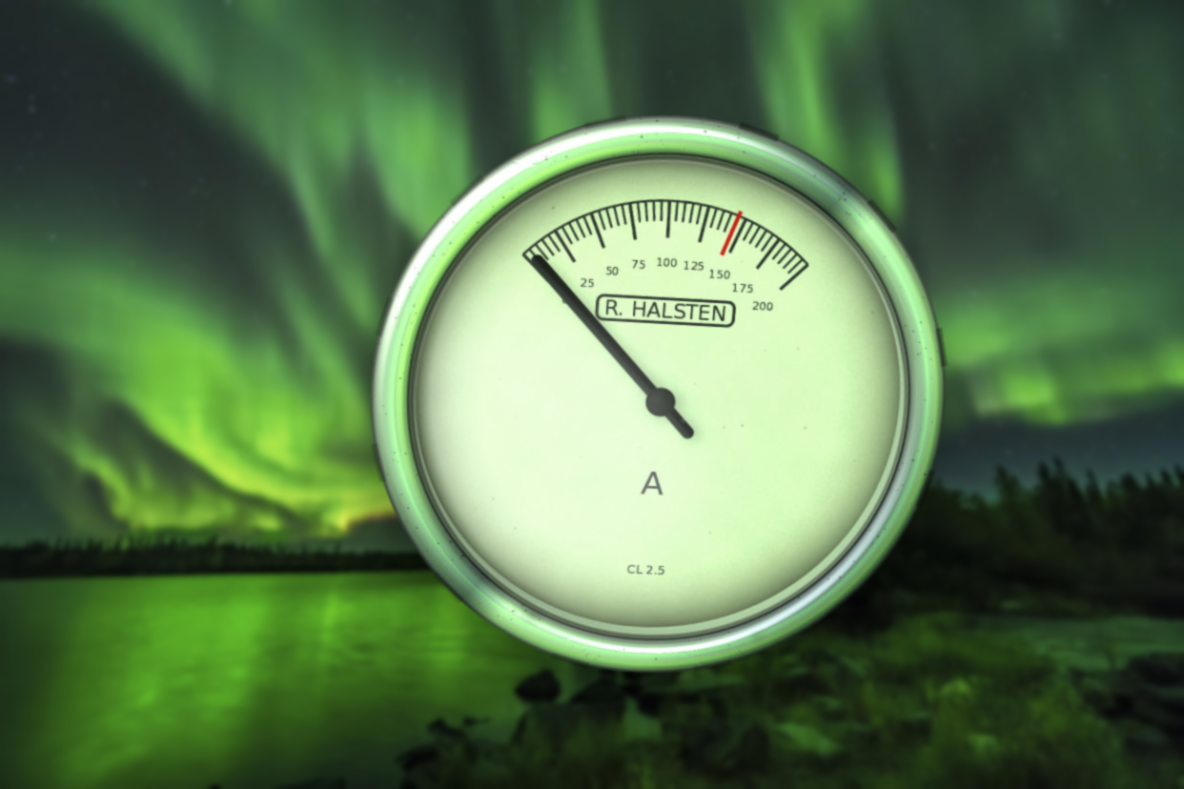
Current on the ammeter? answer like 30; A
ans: 5; A
